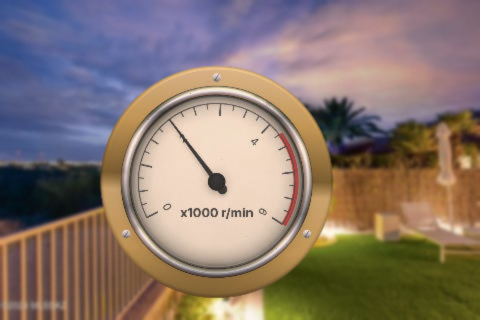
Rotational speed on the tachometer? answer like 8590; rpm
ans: 2000; rpm
